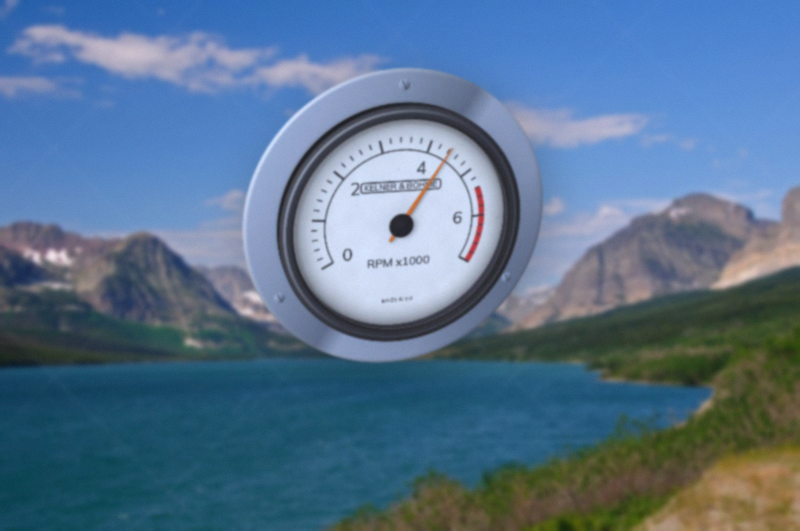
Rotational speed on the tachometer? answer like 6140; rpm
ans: 4400; rpm
